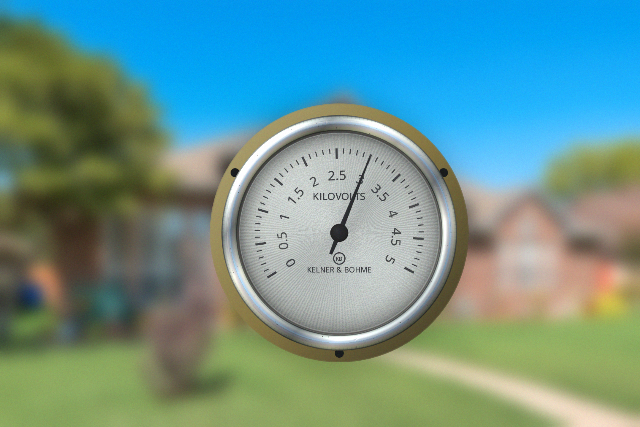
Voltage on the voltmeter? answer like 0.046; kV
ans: 3; kV
